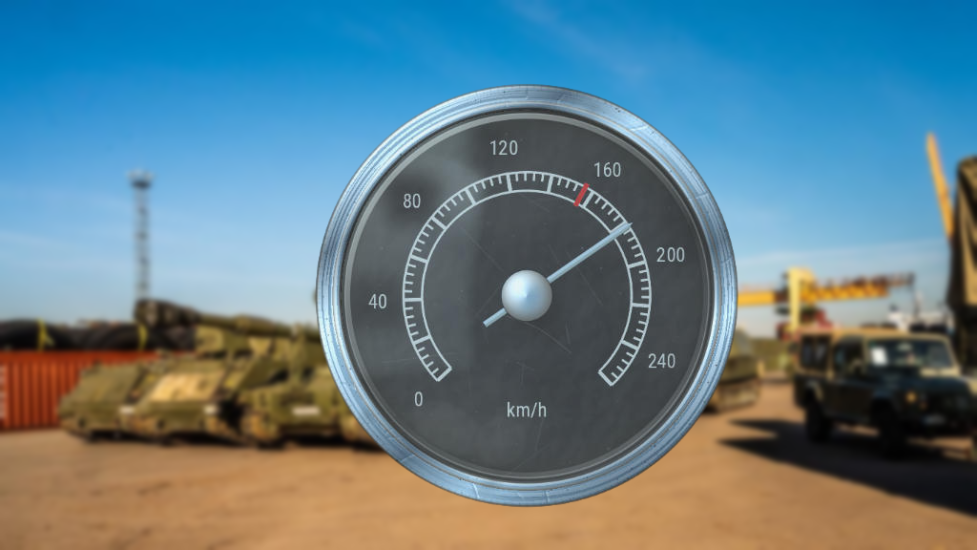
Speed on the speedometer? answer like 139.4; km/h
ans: 182; km/h
